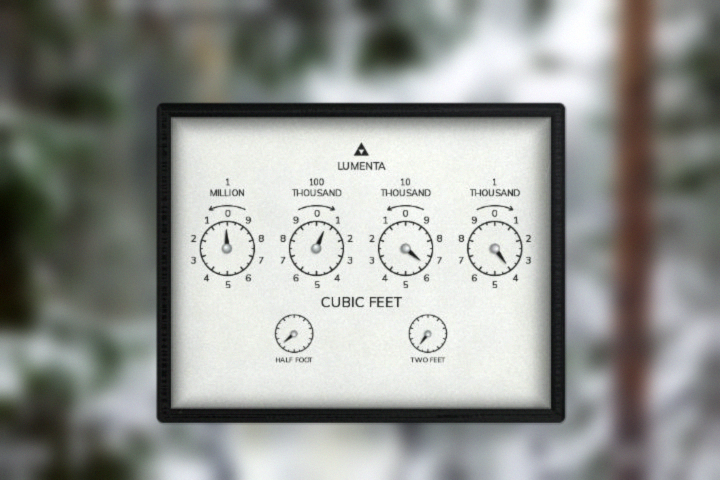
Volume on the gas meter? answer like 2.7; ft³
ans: 6400; ft³
